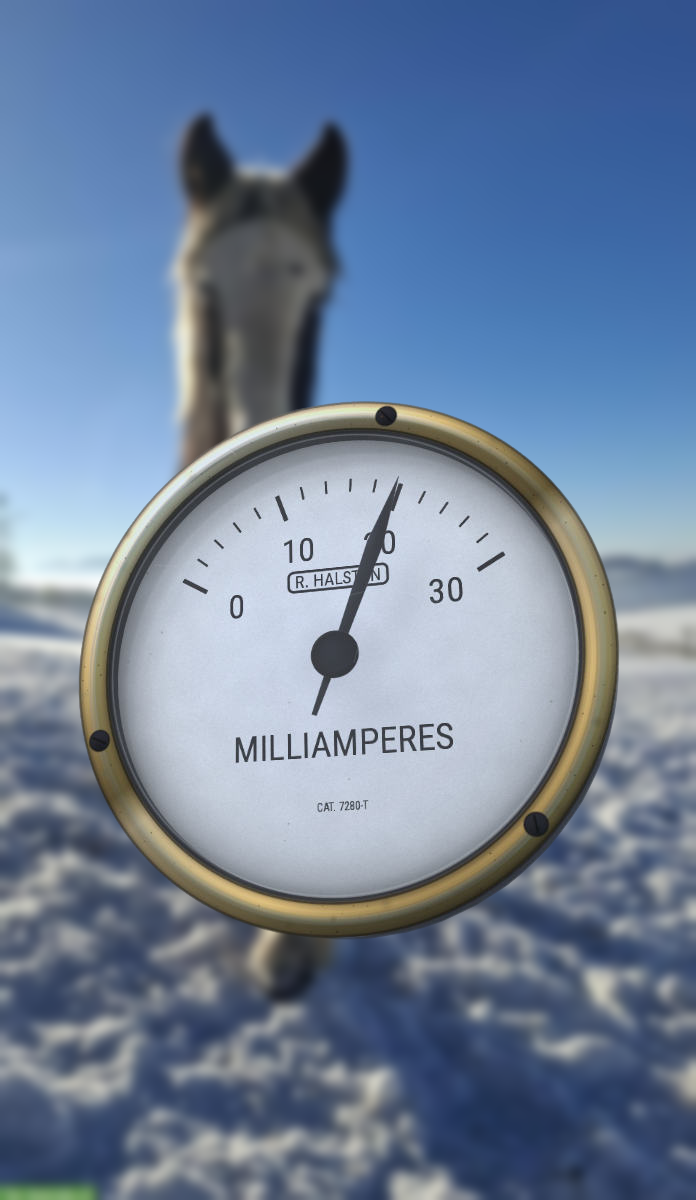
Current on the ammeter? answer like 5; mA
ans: 20; mA
